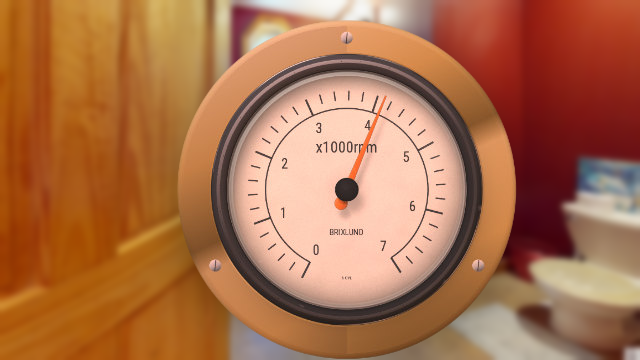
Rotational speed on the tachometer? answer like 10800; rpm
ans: 4100; rpm
